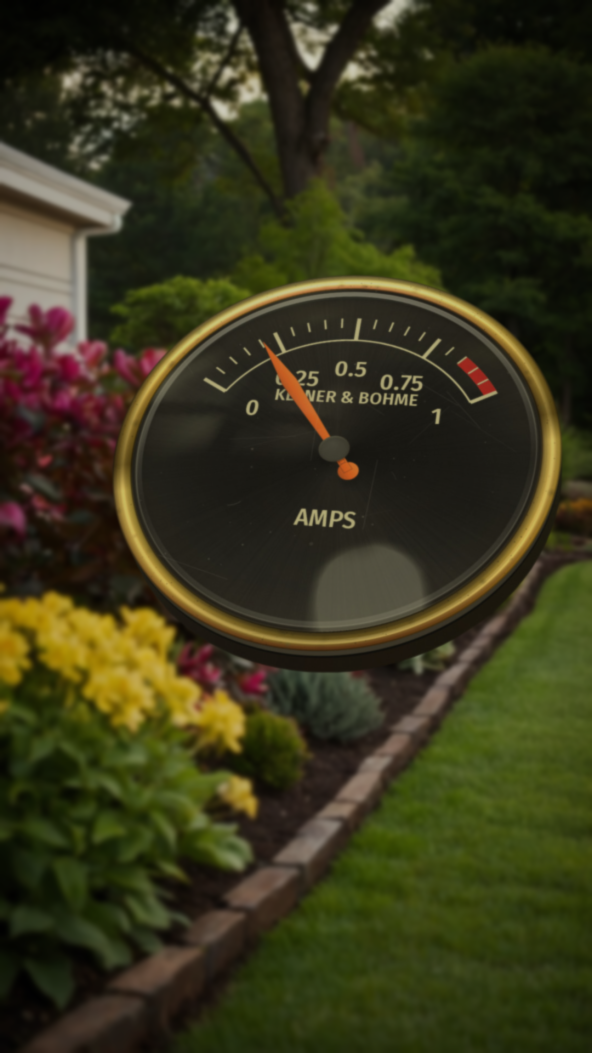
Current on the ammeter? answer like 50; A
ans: 0.2; A
